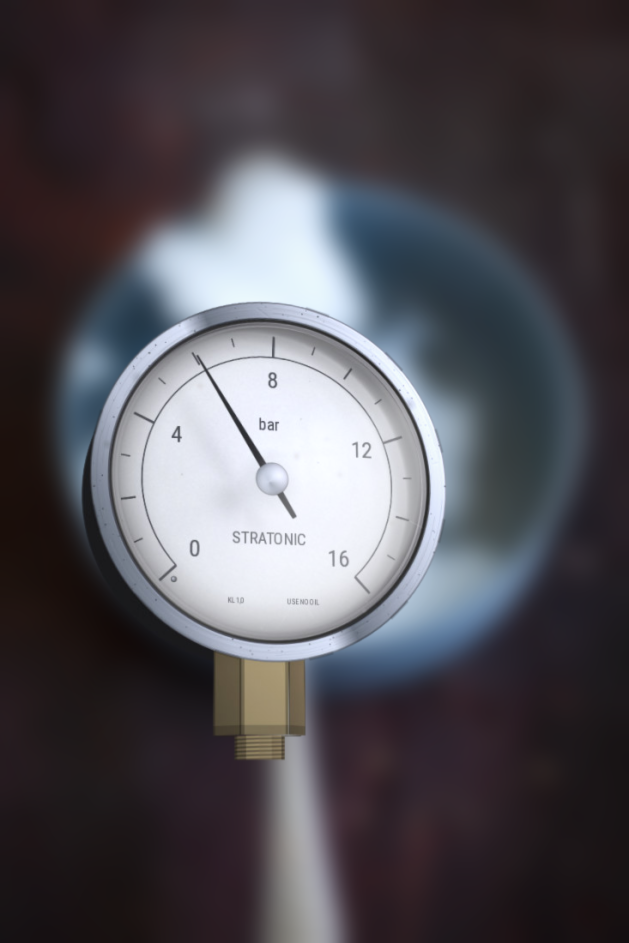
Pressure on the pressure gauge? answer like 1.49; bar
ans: 6; bar
